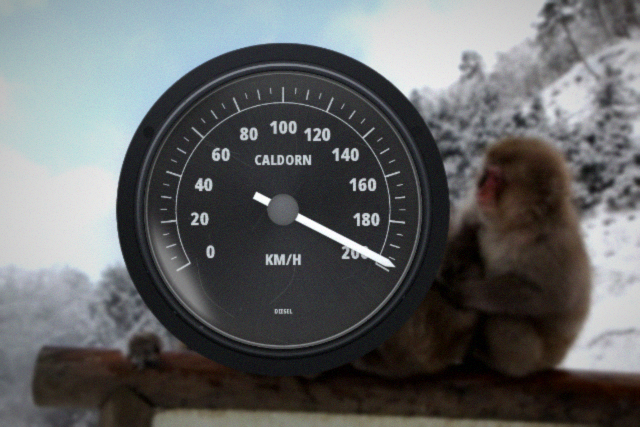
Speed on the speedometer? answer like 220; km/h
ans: 197.5; km/h
